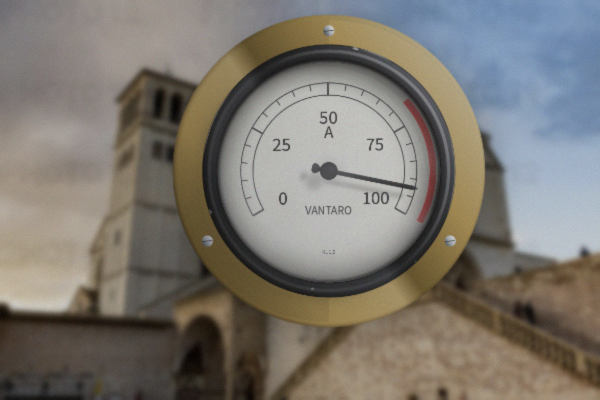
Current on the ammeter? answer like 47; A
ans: 92.5; A
